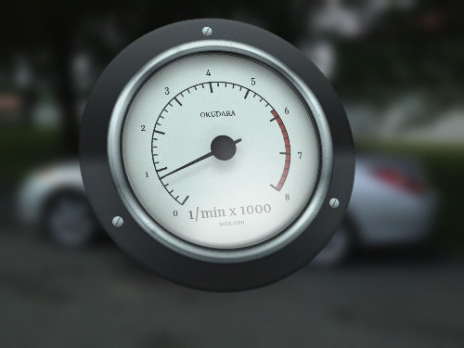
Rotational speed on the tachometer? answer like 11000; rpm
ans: 800; rpm
